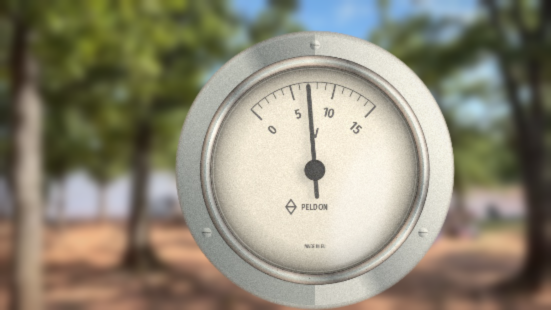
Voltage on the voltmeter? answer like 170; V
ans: 7; V
